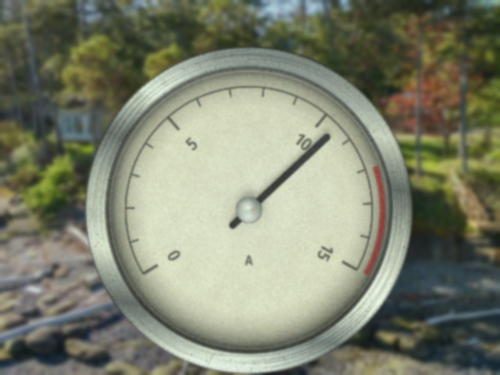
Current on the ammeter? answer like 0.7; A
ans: 10.5; A
